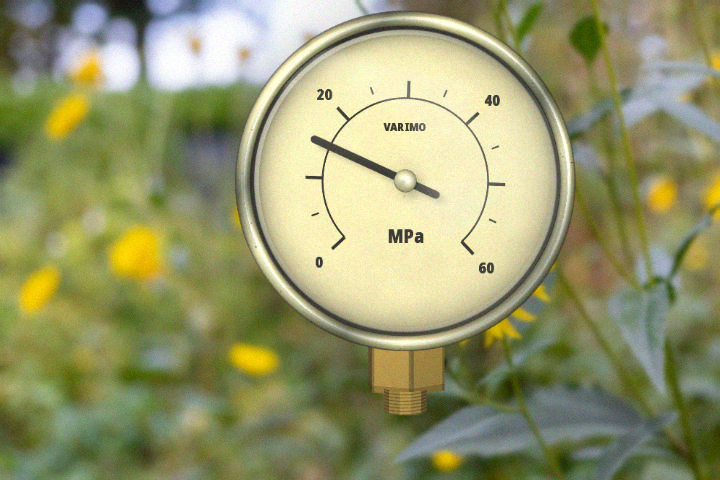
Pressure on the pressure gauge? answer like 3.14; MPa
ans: 15; MPa
